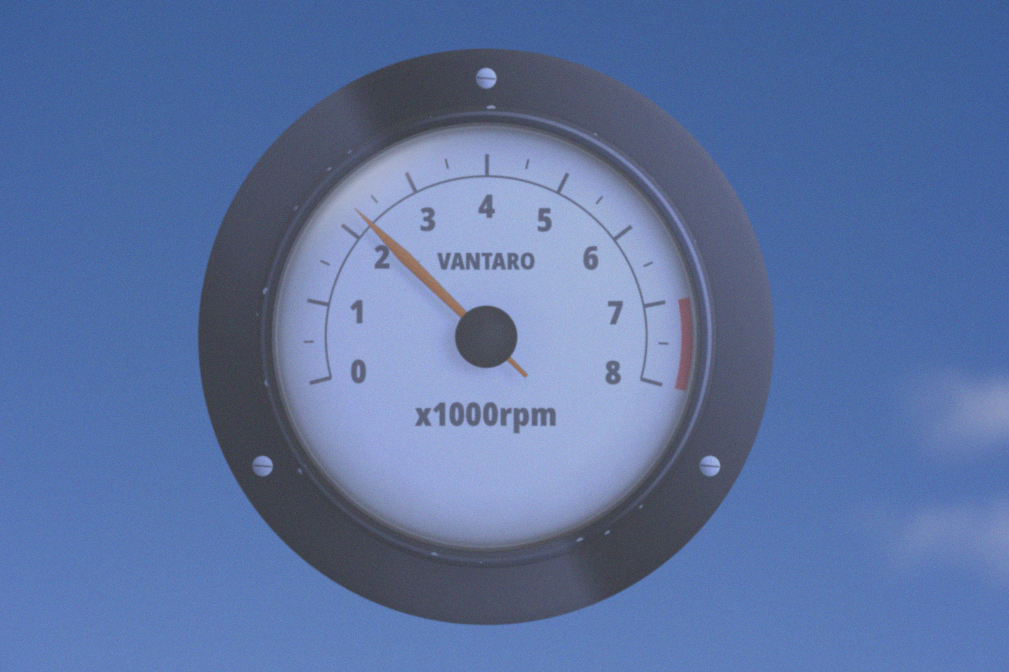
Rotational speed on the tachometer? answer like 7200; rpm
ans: 2250; rpm
